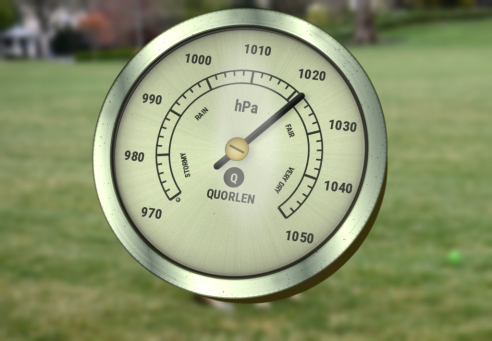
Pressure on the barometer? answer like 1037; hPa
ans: 1022; hPa
